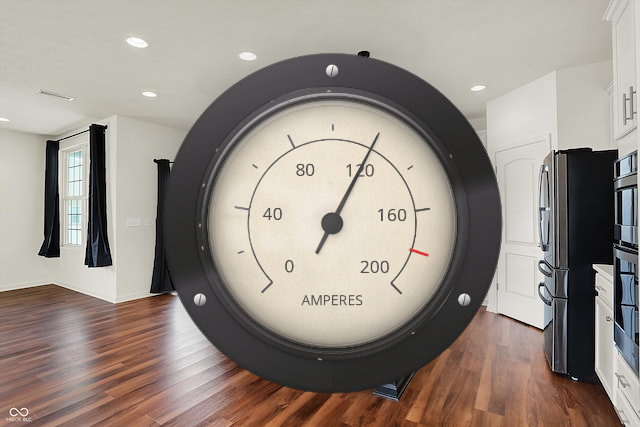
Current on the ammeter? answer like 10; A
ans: 120; A
